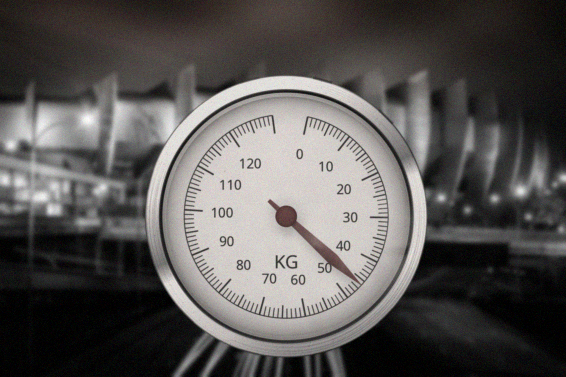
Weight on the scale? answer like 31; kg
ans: 46; kg
